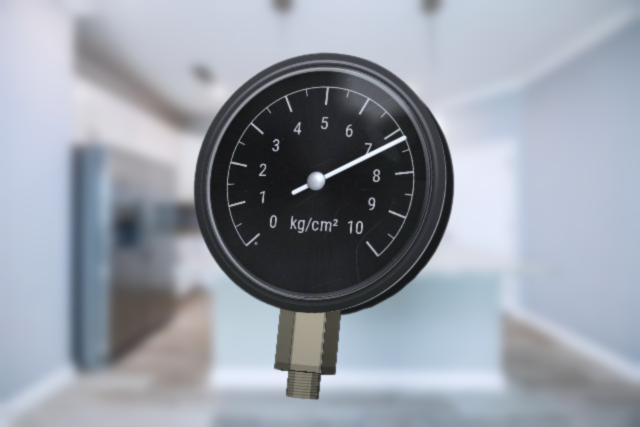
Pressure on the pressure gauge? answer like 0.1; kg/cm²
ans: 7.25; kg/cm²
